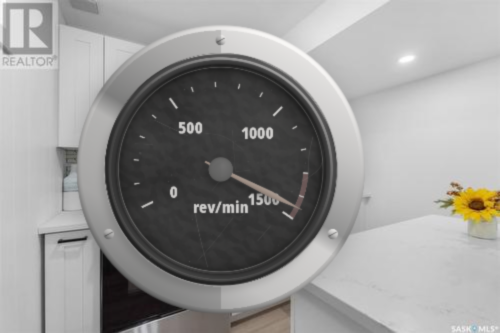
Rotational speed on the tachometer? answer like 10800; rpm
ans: 1450; rpm
